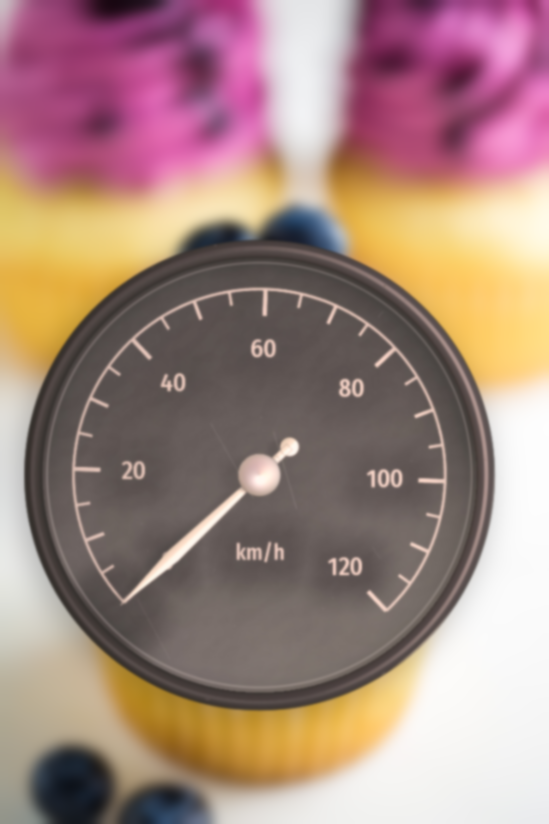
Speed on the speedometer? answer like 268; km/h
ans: 0; km/h
